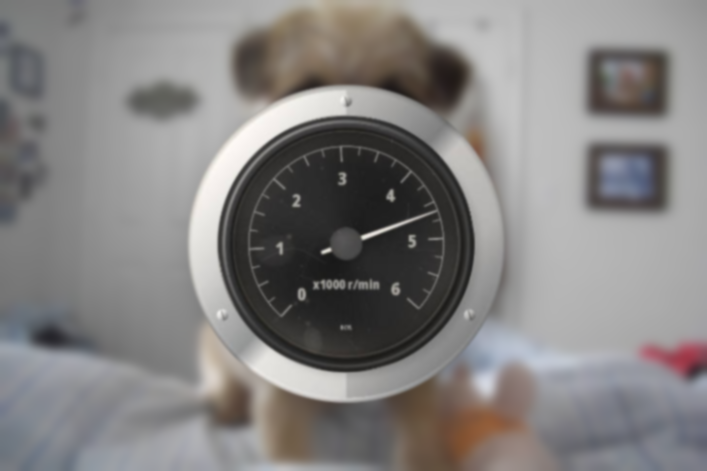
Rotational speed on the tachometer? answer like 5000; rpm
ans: 4625; rpm
